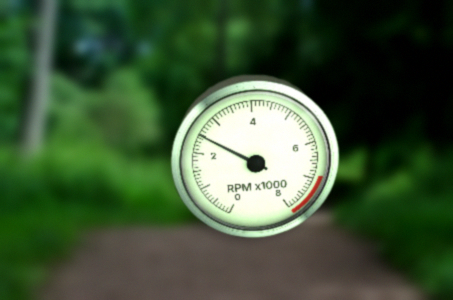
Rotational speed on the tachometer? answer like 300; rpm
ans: 2500; rpm
